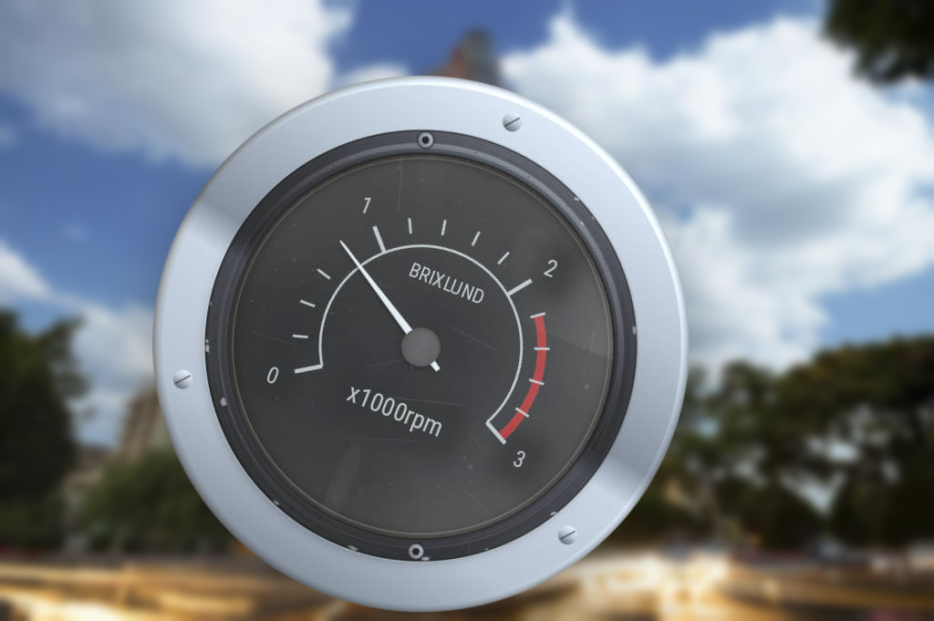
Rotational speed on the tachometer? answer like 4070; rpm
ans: 800; rpm
